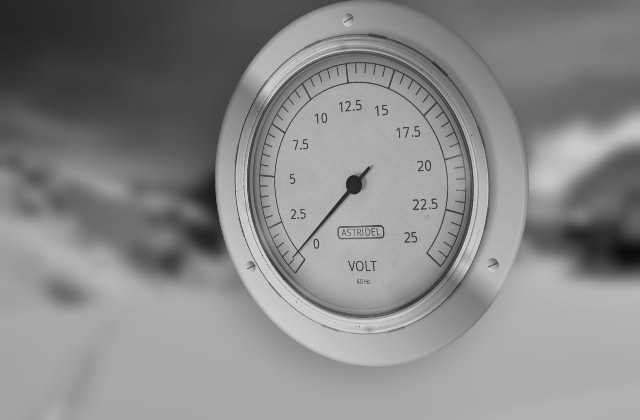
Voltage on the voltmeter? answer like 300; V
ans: 0.5; V
